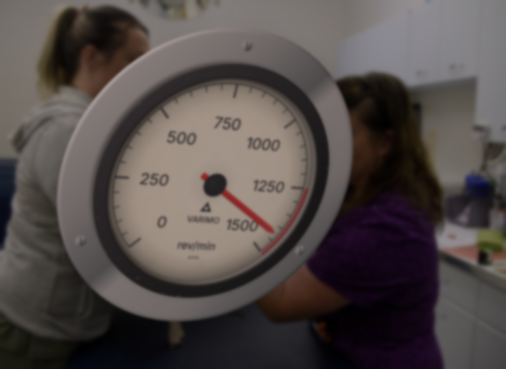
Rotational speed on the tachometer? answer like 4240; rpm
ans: 1425; rpm
